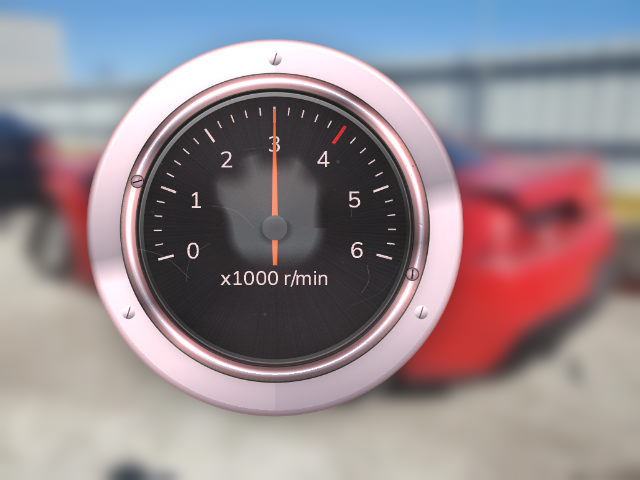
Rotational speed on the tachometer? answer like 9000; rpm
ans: 3000; rpm
